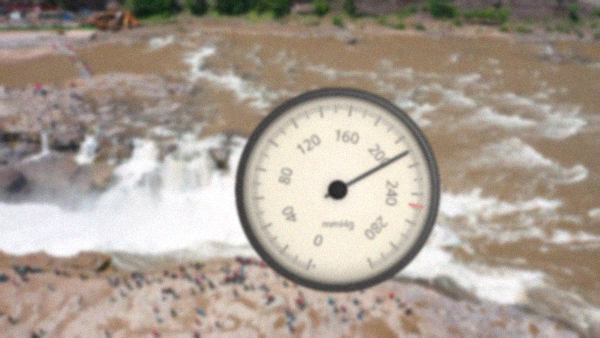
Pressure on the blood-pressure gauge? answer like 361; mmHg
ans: 210; mmHg
